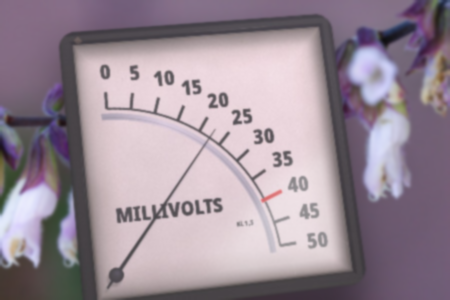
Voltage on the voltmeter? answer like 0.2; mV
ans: 22.5; mV
